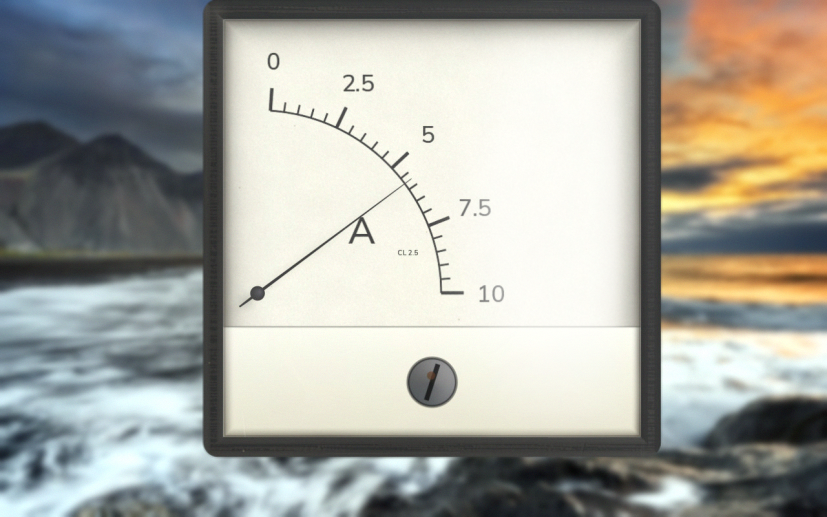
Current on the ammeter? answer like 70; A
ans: 5.75; A
